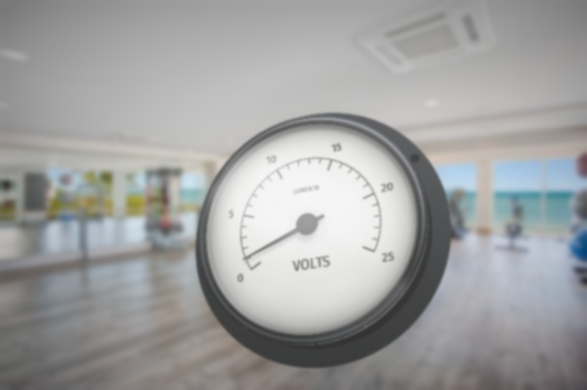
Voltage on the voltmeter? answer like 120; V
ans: 1; V
